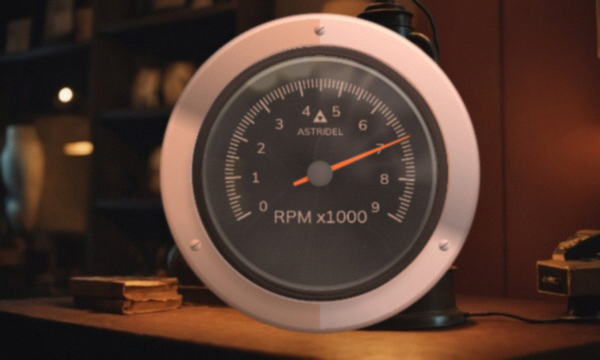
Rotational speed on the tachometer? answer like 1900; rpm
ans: 7000; rpm
